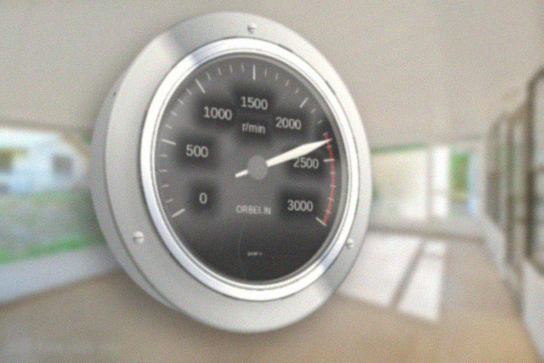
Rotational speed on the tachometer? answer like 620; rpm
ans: 2350; rpm
